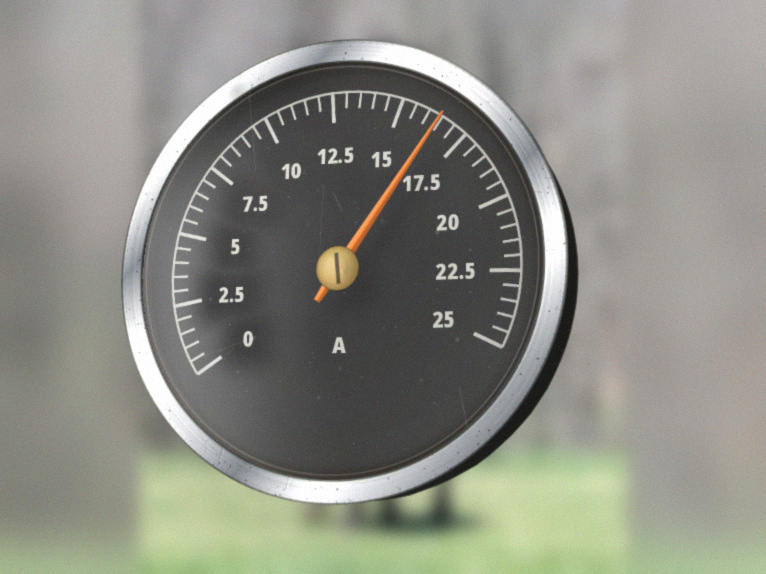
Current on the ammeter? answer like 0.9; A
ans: 16.5; A
